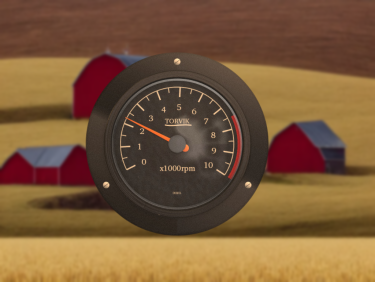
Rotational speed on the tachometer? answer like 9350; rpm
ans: 2250; rpm
